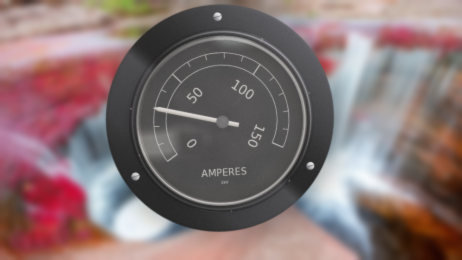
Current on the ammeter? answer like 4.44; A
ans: 30; A
